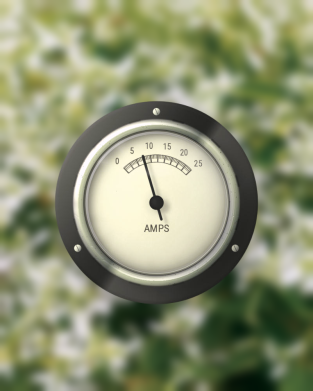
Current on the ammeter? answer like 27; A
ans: 7.5; A
